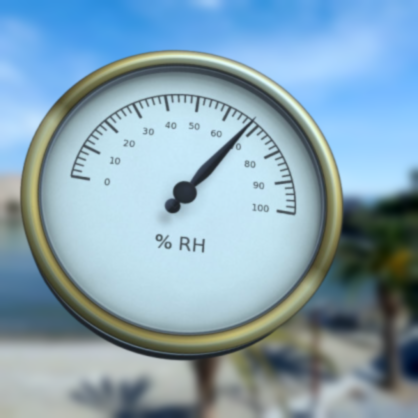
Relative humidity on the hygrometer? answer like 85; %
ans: 68; %
